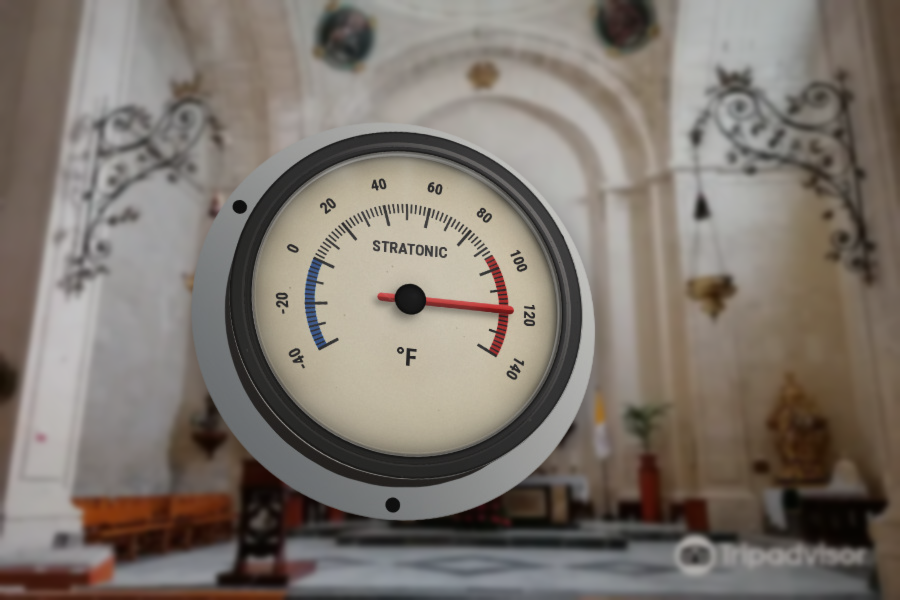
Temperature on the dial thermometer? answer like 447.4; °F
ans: 120; °F
